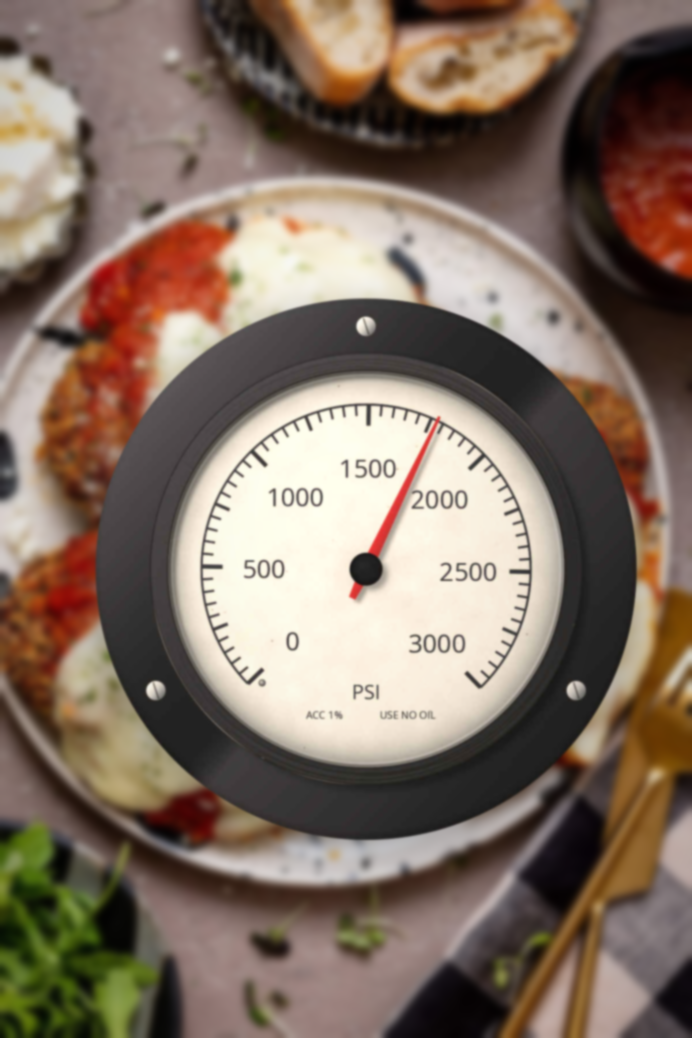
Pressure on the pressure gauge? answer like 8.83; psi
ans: 1775; psi
